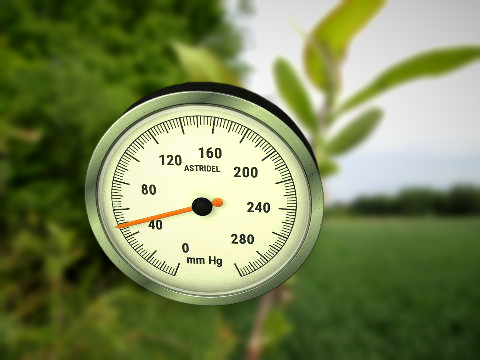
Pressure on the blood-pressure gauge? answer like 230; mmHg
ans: 50; mmHg
